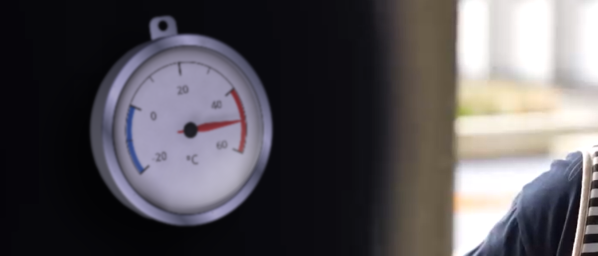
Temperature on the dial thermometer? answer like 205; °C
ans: 50; °C
